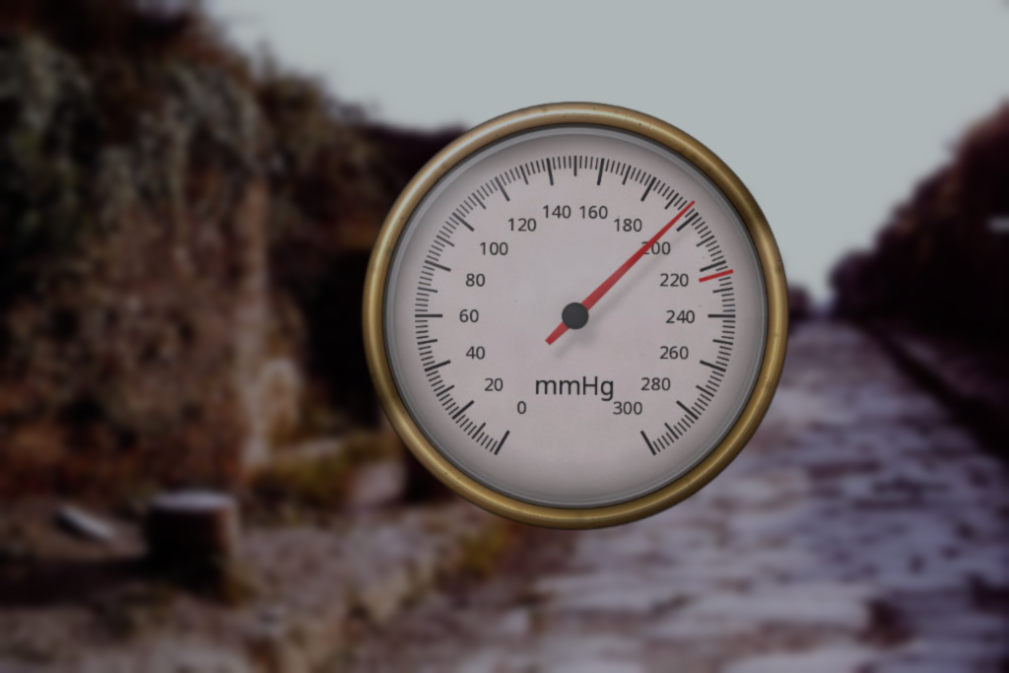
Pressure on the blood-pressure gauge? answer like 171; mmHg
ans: 196; mmHg
